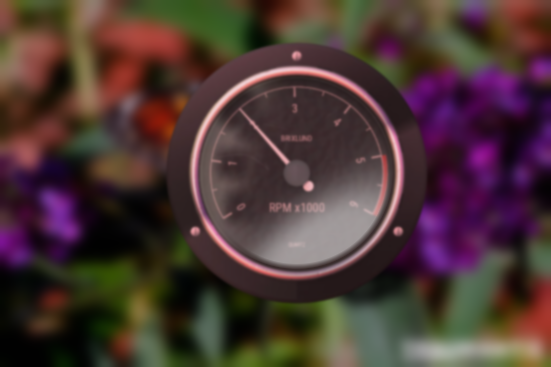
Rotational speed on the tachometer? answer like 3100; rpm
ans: 2000; rpm
